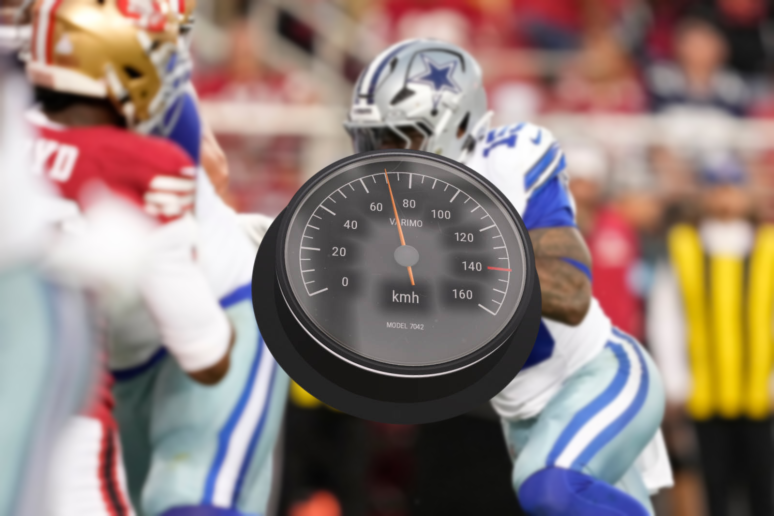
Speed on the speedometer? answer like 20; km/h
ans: 70; km/h
